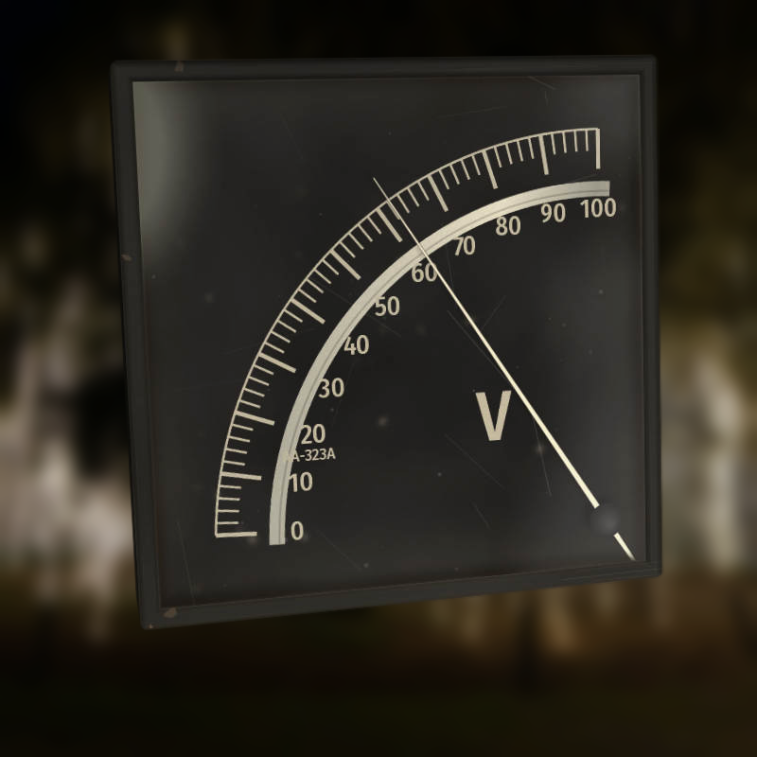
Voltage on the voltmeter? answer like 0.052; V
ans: 62; V
